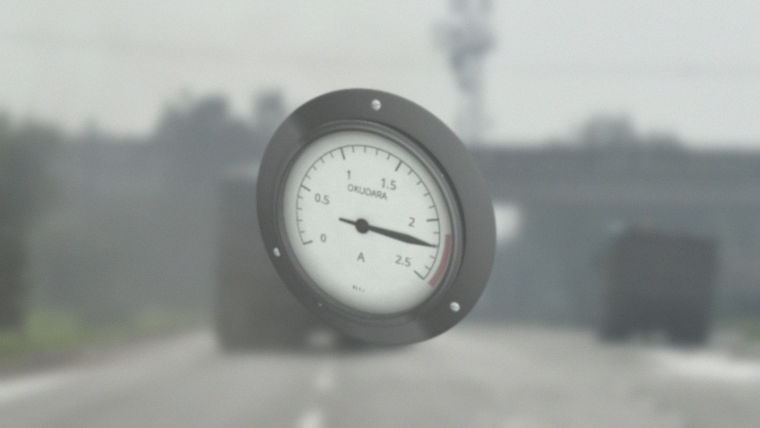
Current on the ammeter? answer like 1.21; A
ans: 2.2; A
